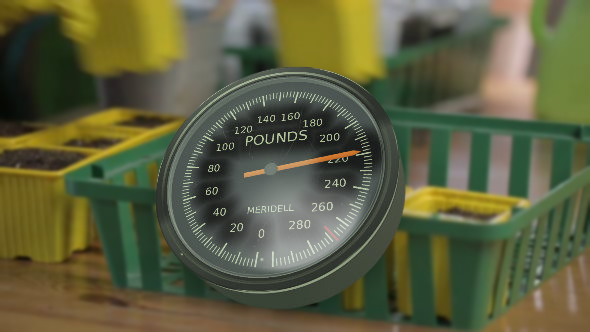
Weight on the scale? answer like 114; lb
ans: 220; lb
